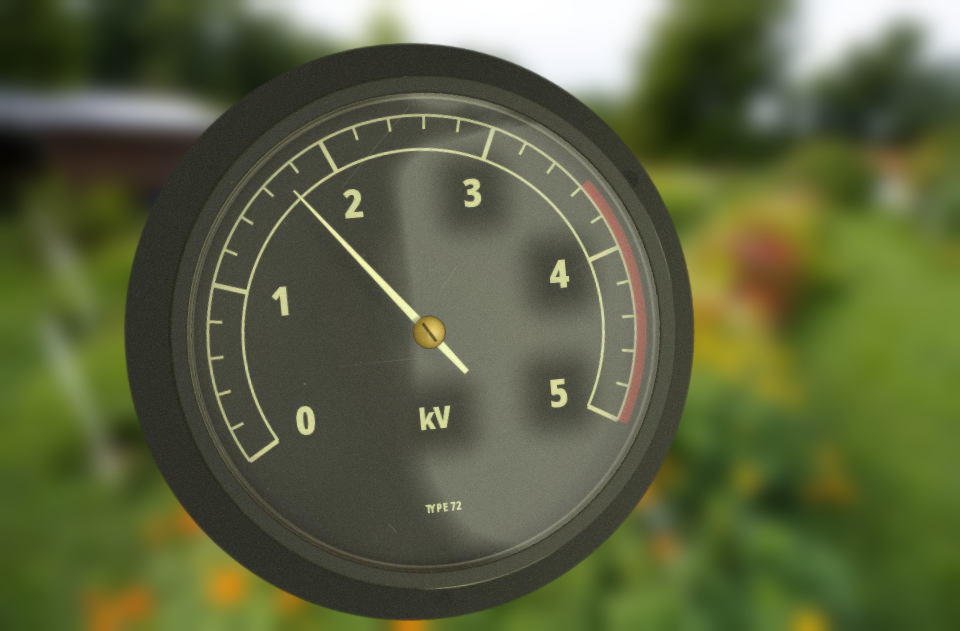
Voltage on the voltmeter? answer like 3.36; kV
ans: 1.7; kV
